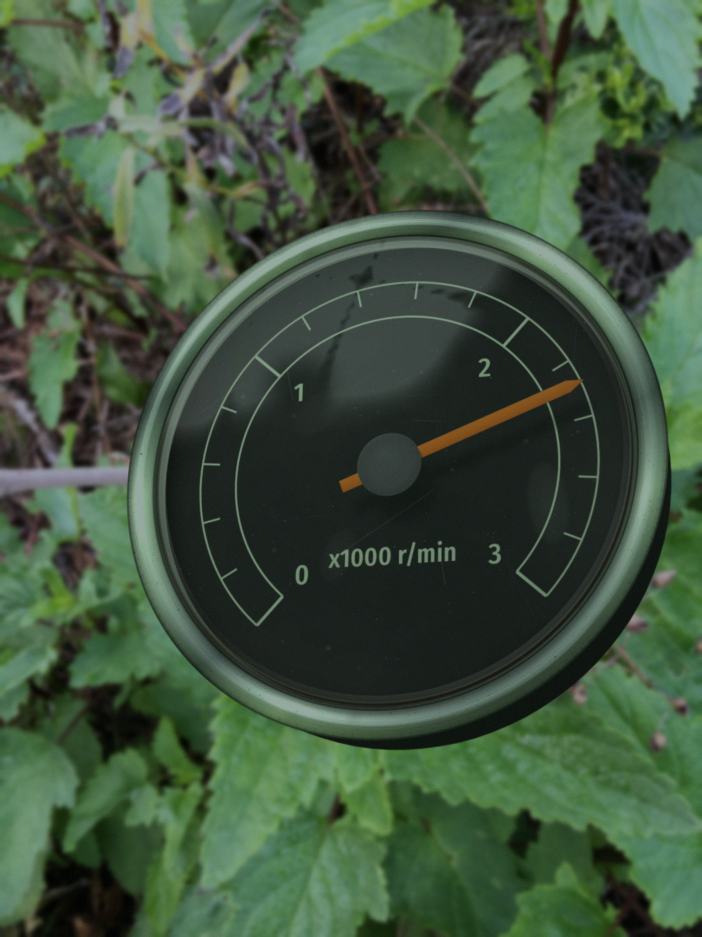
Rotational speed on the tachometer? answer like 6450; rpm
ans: 2300; rpm
